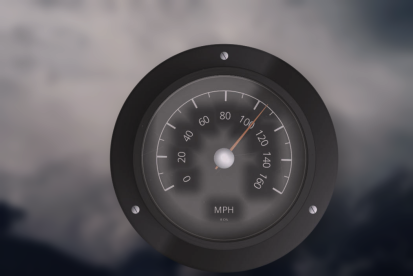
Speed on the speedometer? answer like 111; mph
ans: 105; mph
